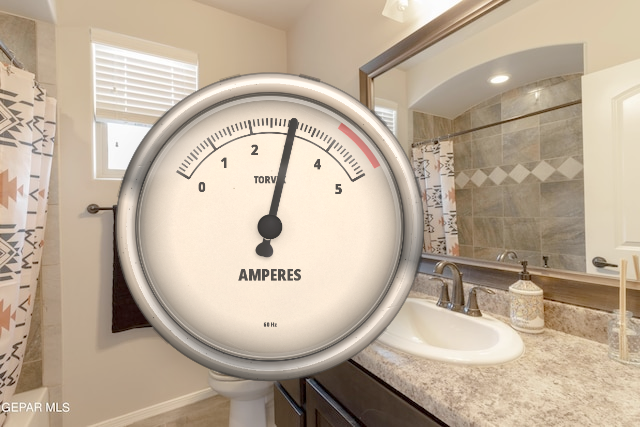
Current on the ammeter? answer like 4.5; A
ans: 3; A
